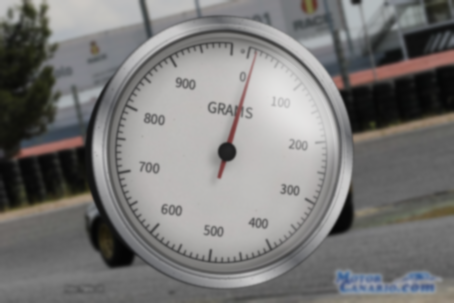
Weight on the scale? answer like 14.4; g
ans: 10; g
